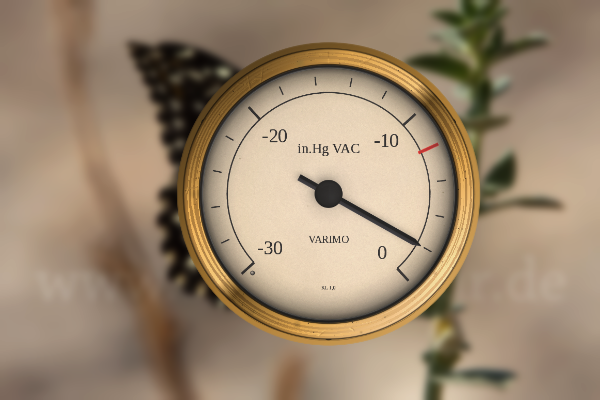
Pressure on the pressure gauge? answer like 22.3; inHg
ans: -2; inHg
